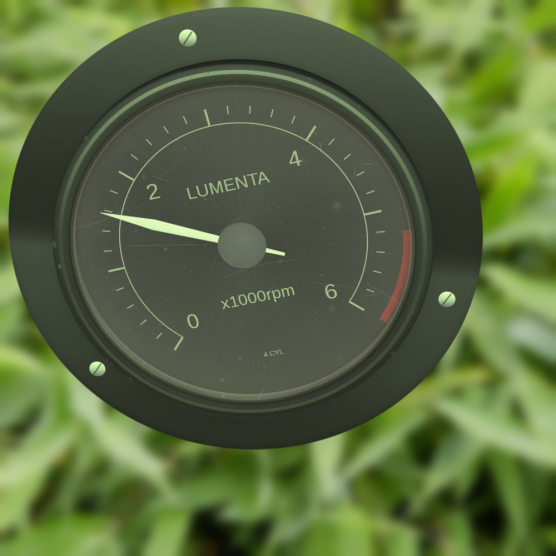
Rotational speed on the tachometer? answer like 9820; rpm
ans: 1600; rpm
